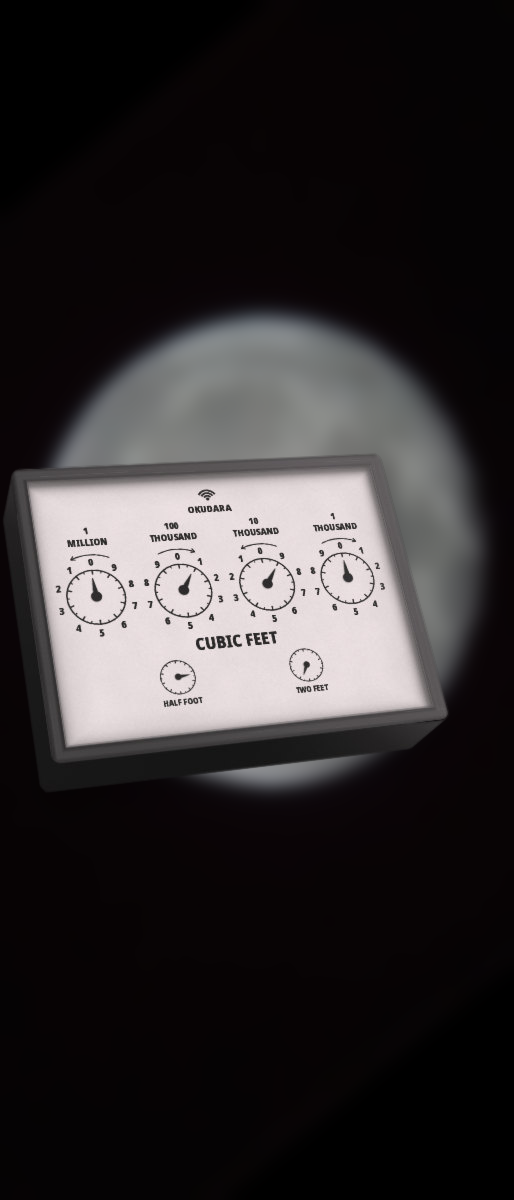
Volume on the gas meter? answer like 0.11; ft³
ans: 9000; ft³
